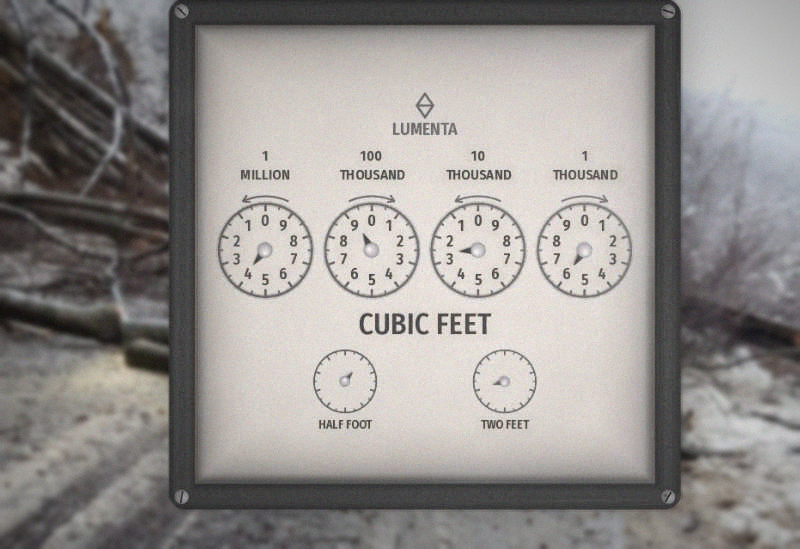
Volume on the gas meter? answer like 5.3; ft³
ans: 392600; ft³
